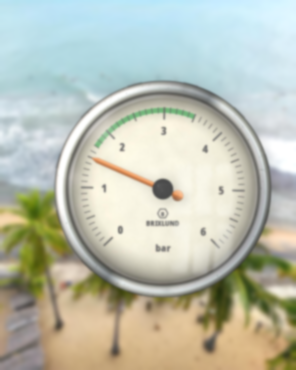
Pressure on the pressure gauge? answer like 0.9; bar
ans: 1.5; bar
